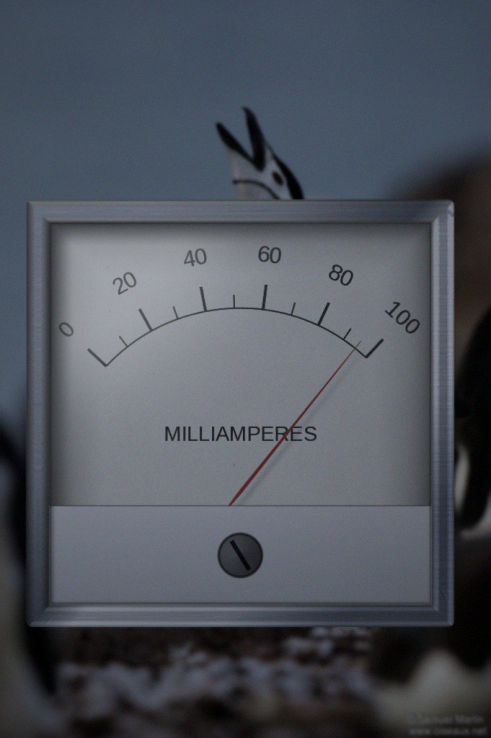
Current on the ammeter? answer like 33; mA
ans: 95; mA
